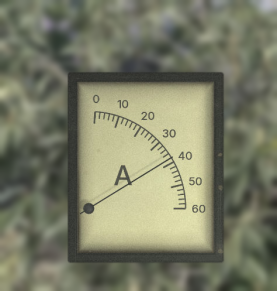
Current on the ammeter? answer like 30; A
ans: 38; A
